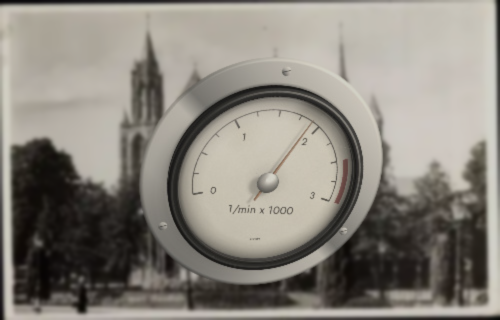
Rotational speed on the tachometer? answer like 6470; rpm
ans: 1875; rpm
